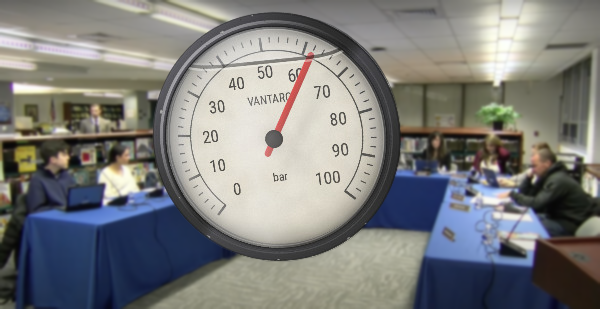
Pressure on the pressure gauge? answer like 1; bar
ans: 62; bar
